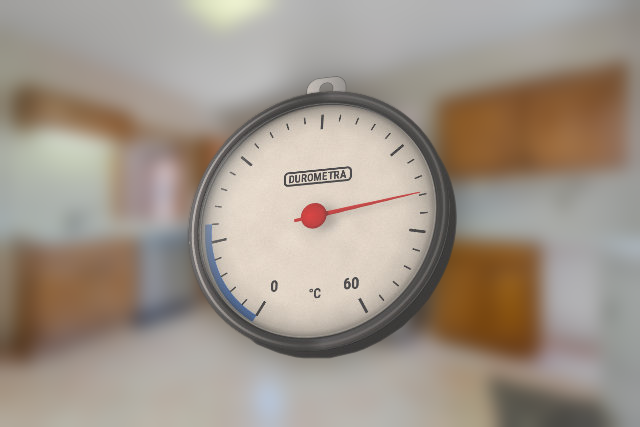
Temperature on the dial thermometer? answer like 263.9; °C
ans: 46; °C
